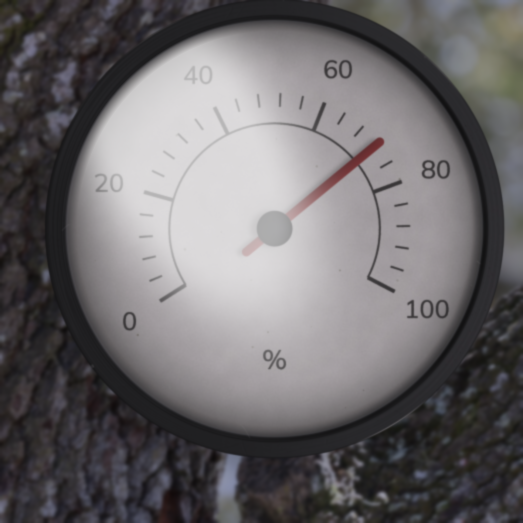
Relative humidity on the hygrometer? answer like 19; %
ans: 72; %
